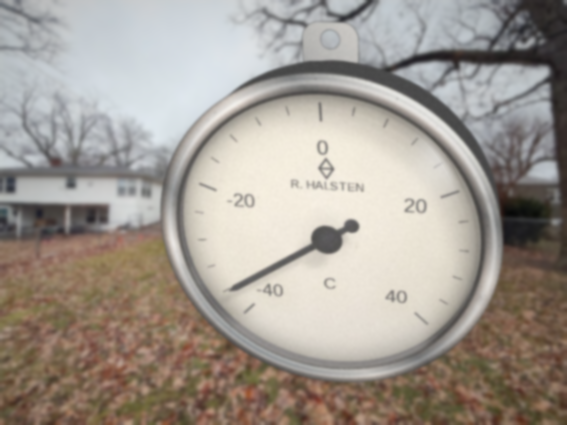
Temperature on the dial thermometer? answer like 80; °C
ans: -36; °C
